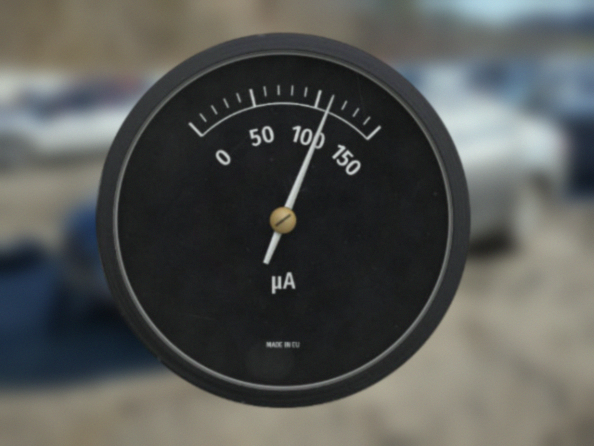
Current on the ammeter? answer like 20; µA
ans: 110; µA
